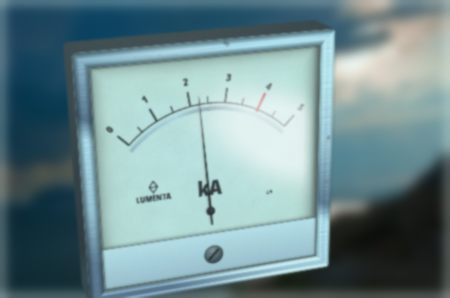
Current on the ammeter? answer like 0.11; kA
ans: 2.25; kA
